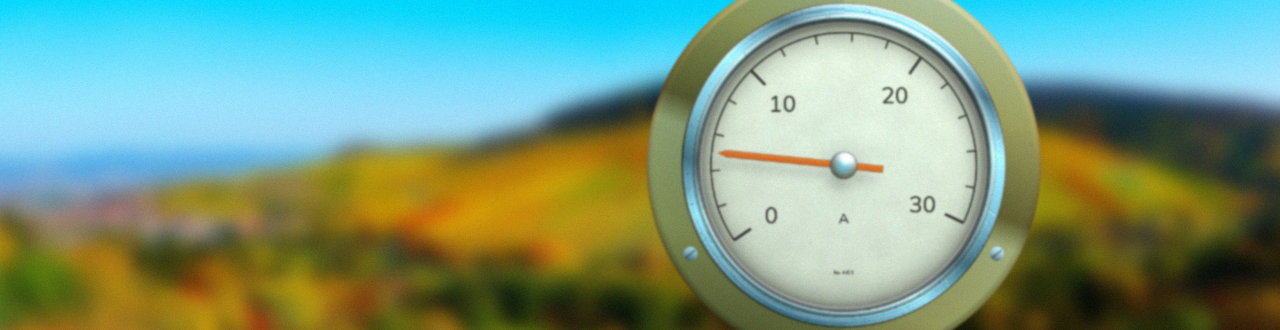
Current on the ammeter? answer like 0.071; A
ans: 5; A
